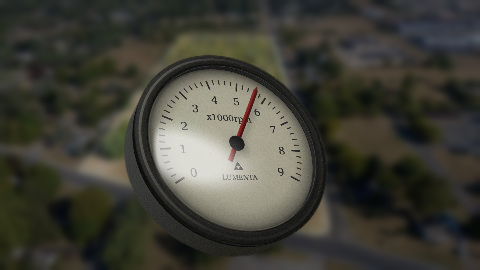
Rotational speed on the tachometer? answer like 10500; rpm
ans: 5600; rpm
